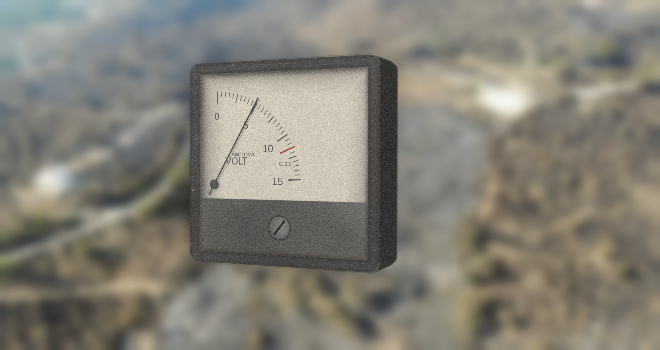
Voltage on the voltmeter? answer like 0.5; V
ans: 5; V
